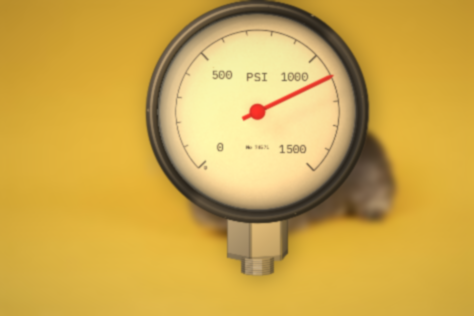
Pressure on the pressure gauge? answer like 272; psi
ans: 1100; psi
